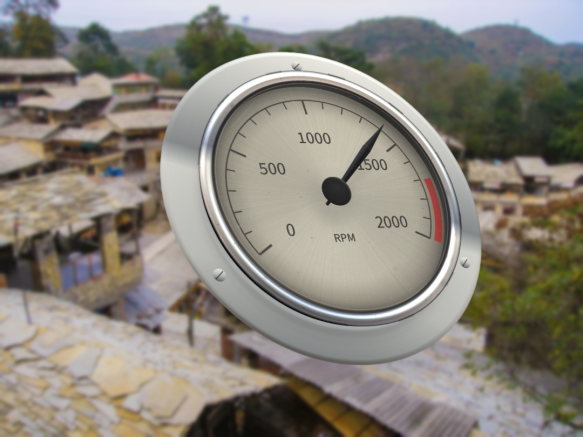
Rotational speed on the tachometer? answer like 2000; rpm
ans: 1400; rpm
